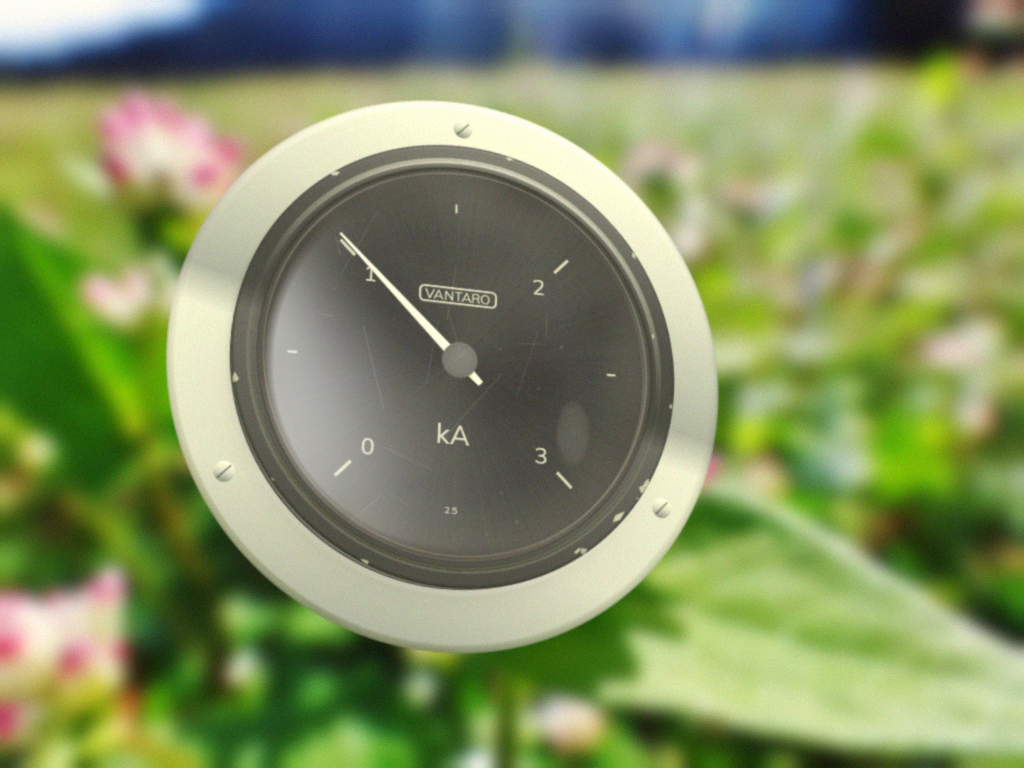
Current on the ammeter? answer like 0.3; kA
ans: 1; kA
